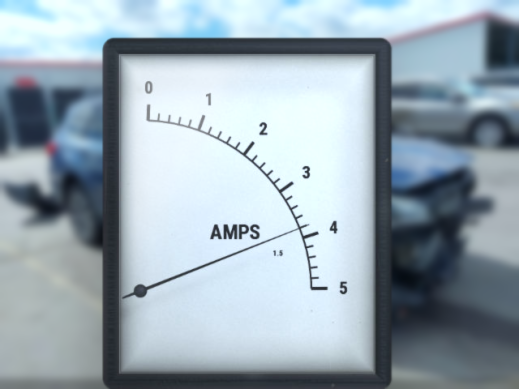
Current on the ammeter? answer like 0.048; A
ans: 3.8; A
